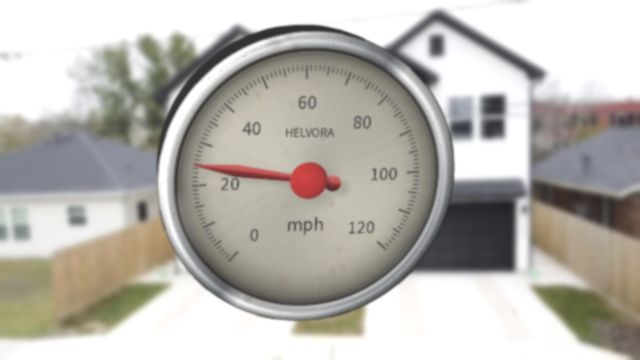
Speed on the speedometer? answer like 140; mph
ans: 25; mph
